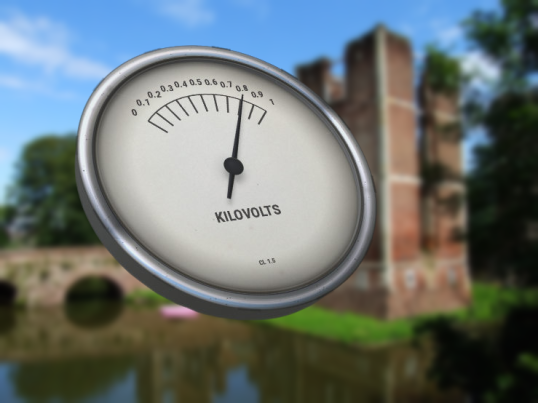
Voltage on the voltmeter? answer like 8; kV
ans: 0.8; kV
